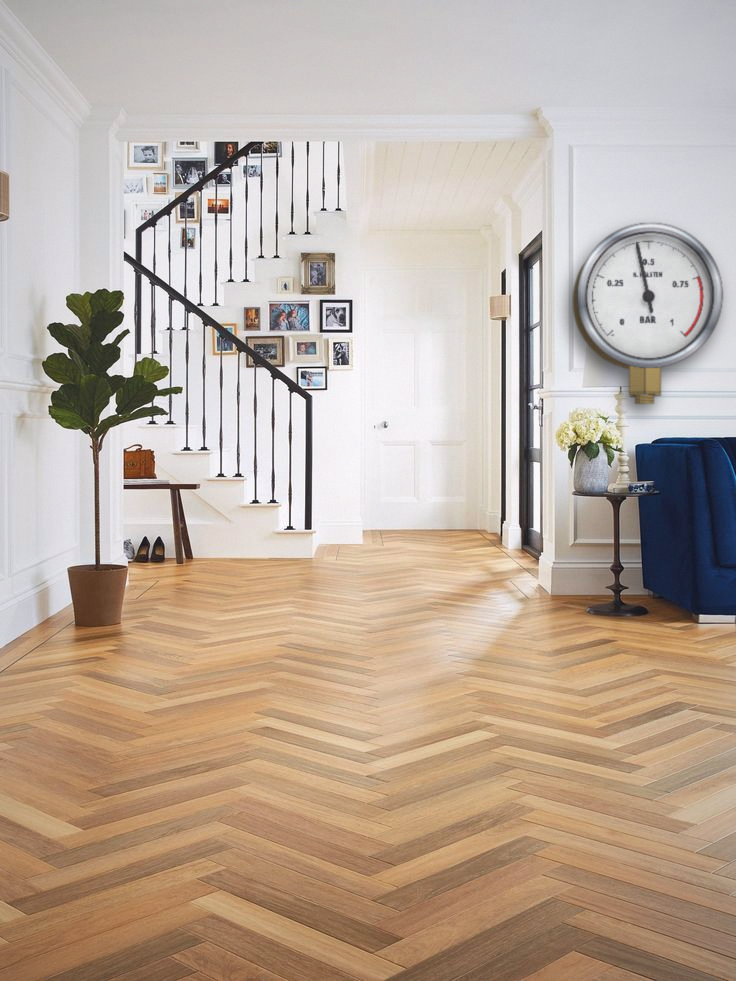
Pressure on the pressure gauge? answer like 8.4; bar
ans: 0.45; bar
